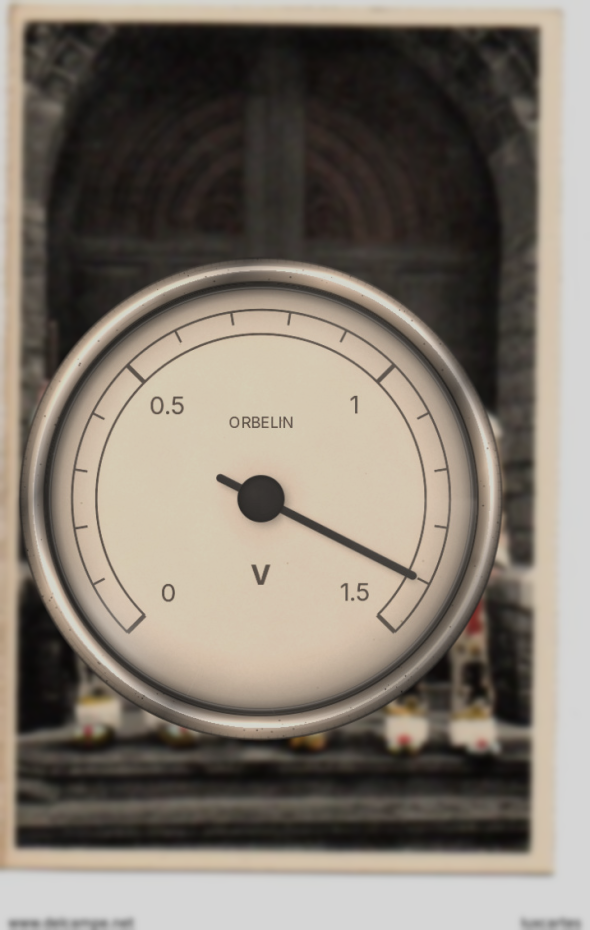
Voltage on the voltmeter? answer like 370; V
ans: 1.4; V
